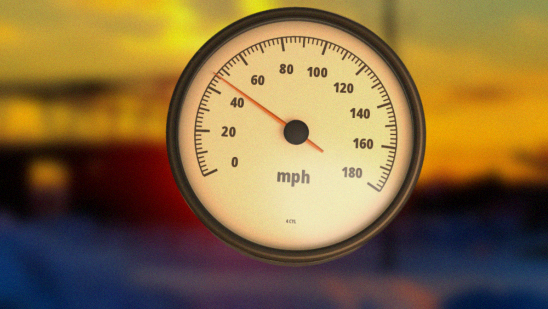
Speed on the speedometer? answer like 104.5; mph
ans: 46; mph
